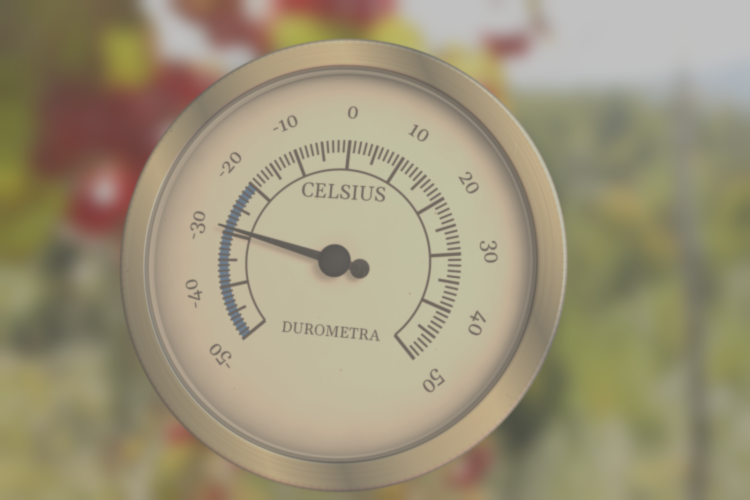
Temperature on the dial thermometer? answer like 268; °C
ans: -29; °C
